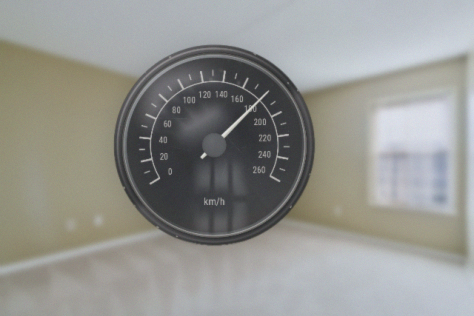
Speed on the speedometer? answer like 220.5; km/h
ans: 180; km/h
